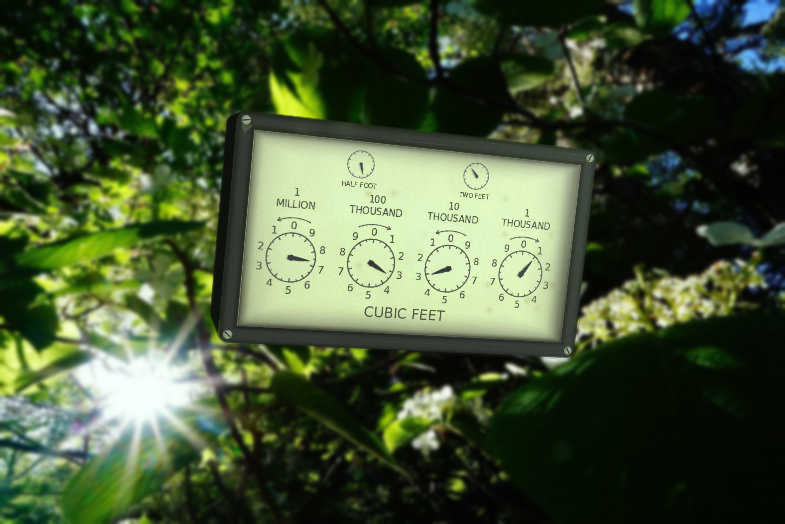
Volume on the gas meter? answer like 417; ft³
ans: 733100; ft³
